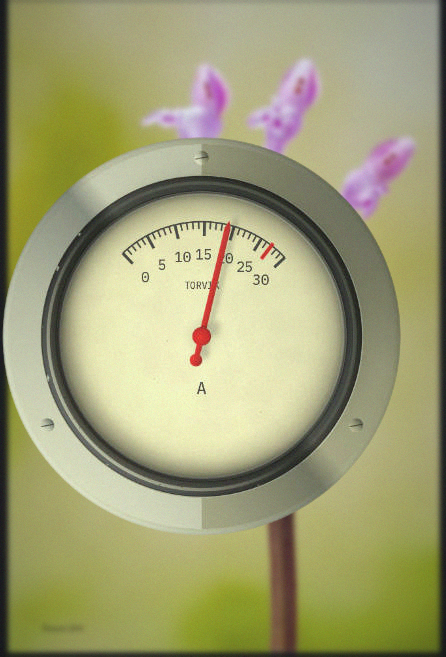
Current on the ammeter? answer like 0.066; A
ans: 19; A
